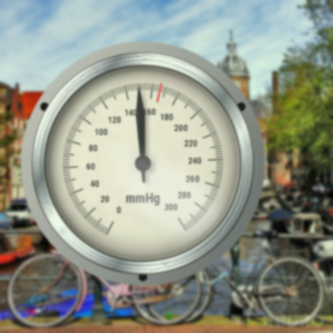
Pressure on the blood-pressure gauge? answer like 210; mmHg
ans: 150; mmHg
